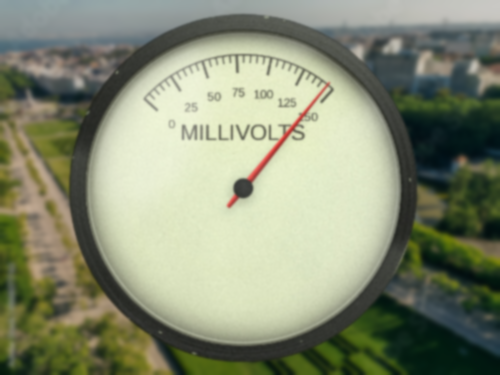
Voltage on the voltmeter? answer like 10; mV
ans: 145; mV
